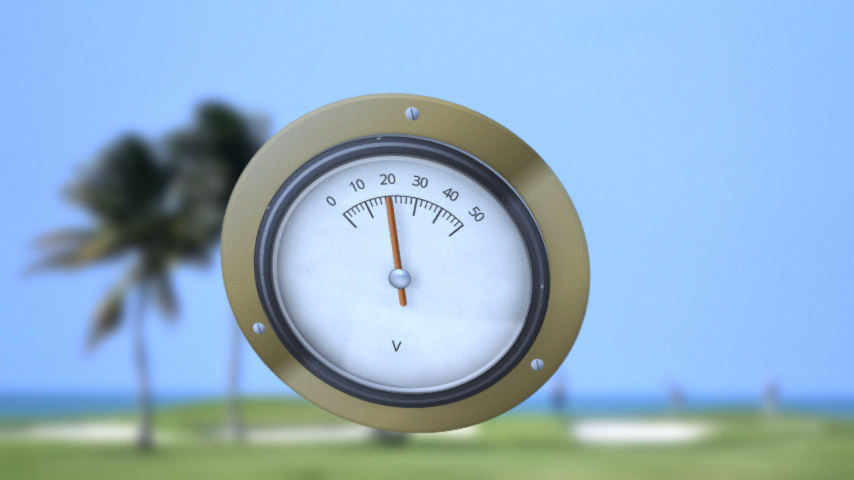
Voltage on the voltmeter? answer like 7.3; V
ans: 20; V
